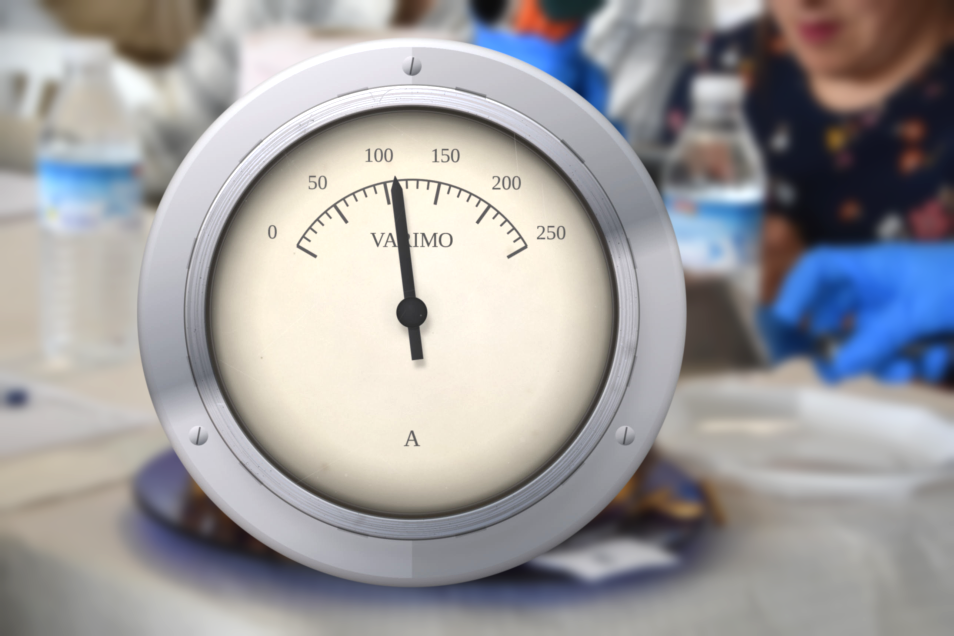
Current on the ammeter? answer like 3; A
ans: 110; A
